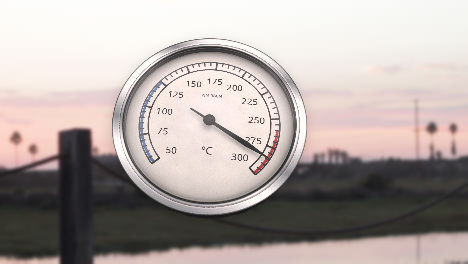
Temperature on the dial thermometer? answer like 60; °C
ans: 285; °C
